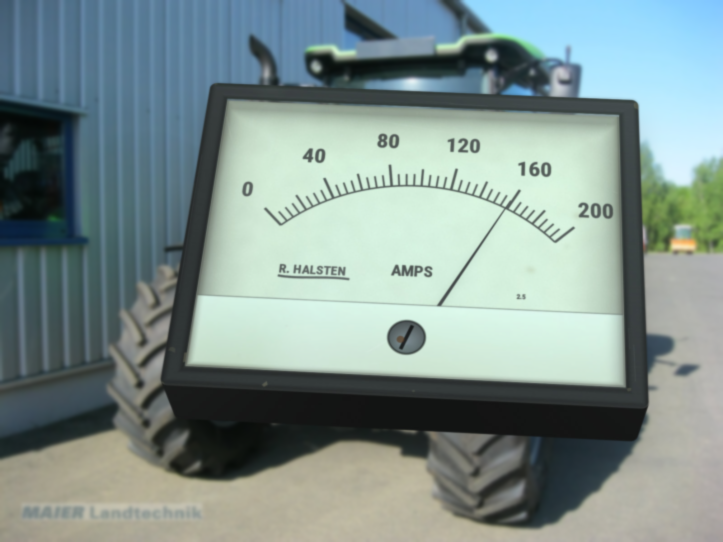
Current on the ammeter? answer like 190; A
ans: 160; A
